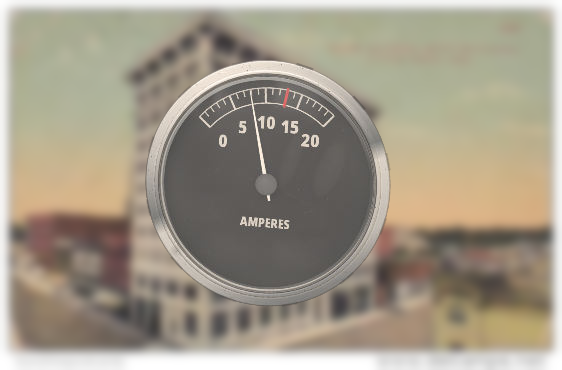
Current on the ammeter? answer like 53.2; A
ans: 8; A
